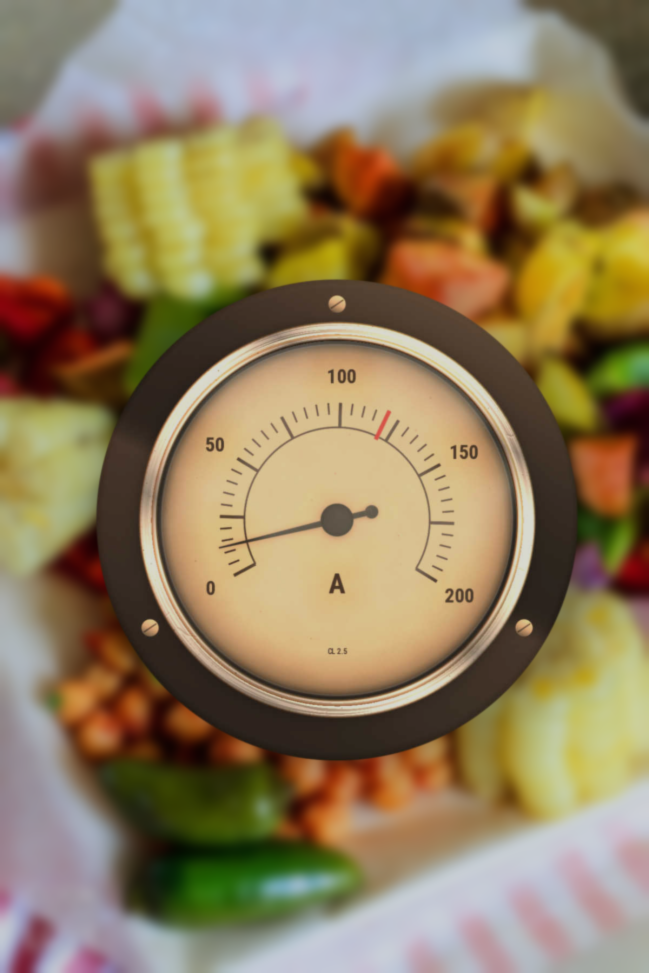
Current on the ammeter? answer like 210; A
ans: 12.5; A
